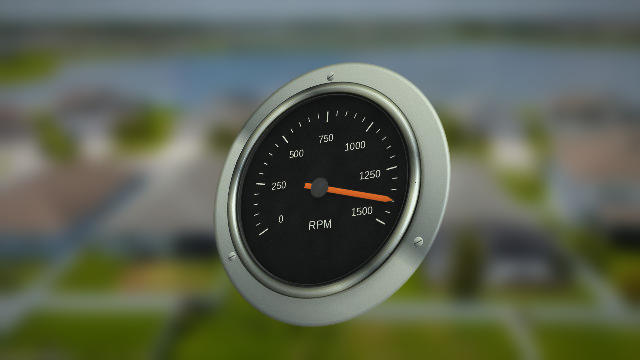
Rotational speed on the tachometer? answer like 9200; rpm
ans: 1400; rpm
